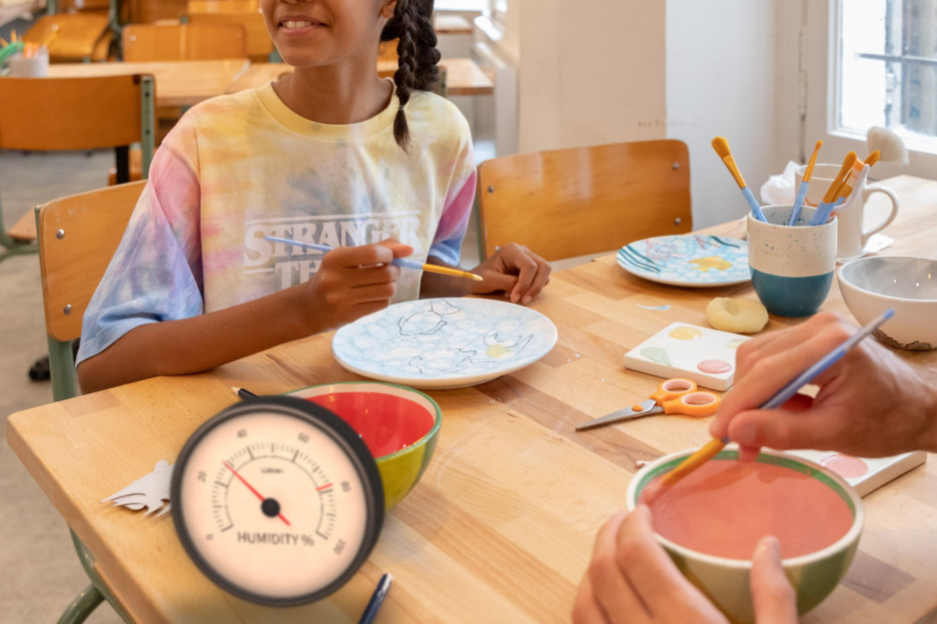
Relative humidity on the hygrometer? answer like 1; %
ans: 30; %
